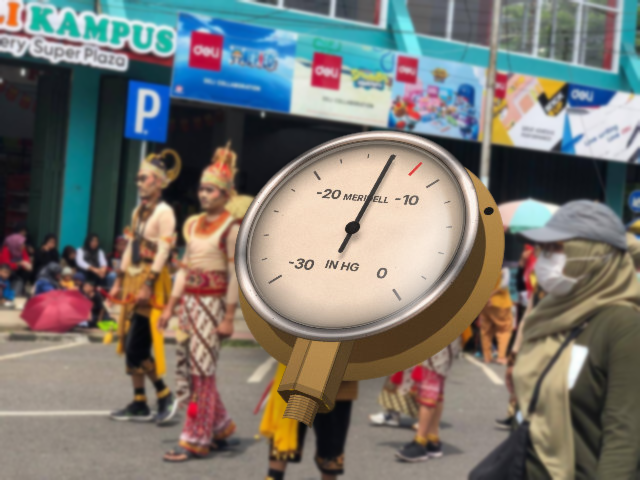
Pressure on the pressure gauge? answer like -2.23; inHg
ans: -14; inHg
